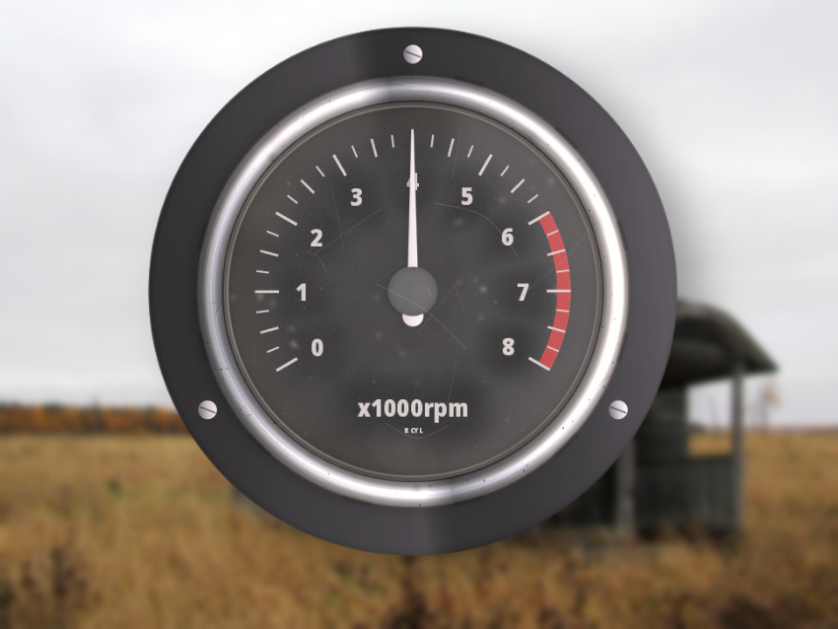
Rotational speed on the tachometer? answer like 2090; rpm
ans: 4000; rpm
